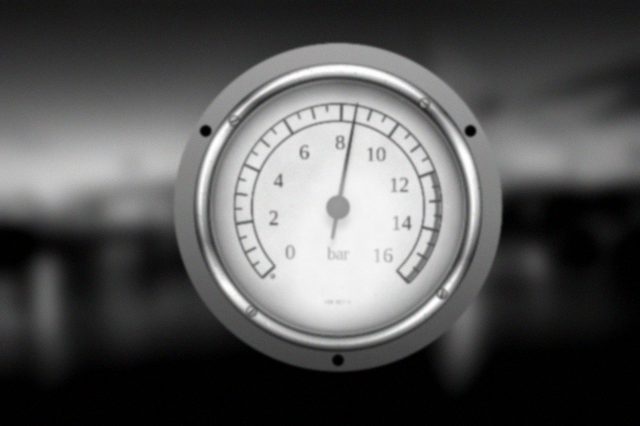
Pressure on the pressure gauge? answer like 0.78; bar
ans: 8.5; bar
